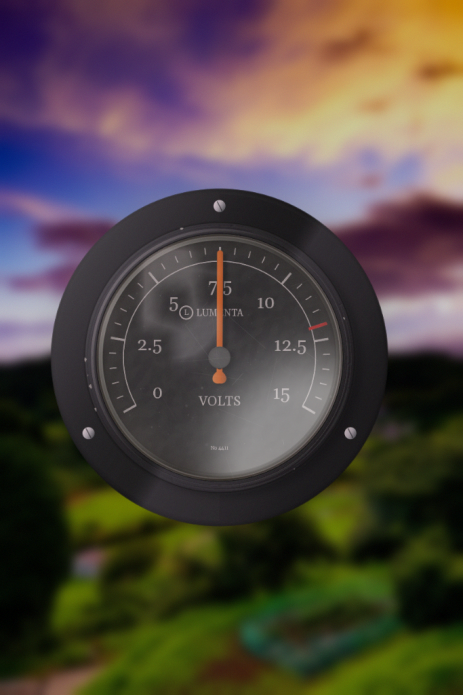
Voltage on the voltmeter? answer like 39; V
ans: 7.5; V
